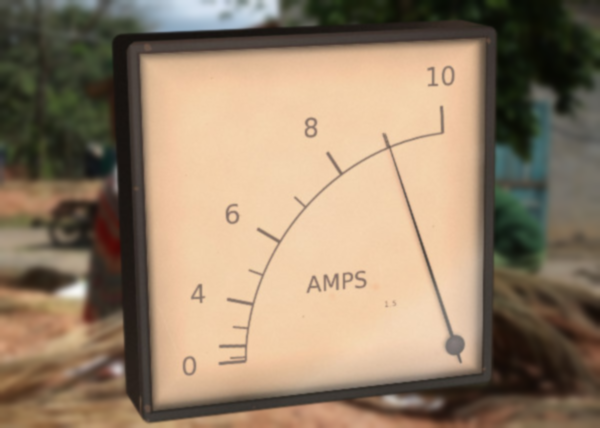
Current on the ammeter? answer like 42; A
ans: 9; A
